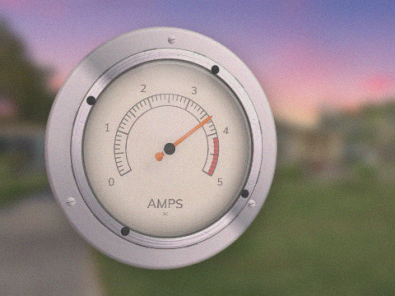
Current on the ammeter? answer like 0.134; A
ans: 3.6; A
